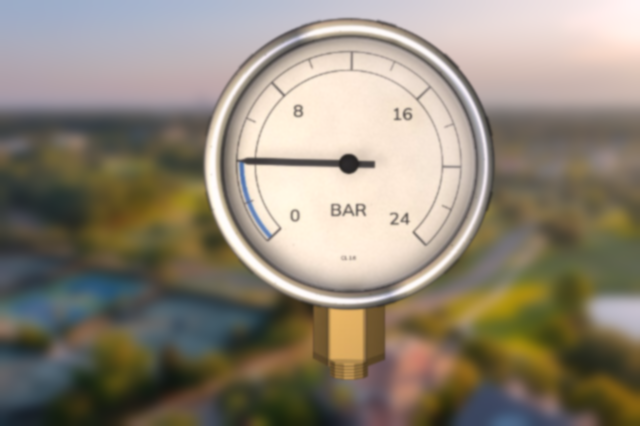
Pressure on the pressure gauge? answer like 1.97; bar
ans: 4; bar
